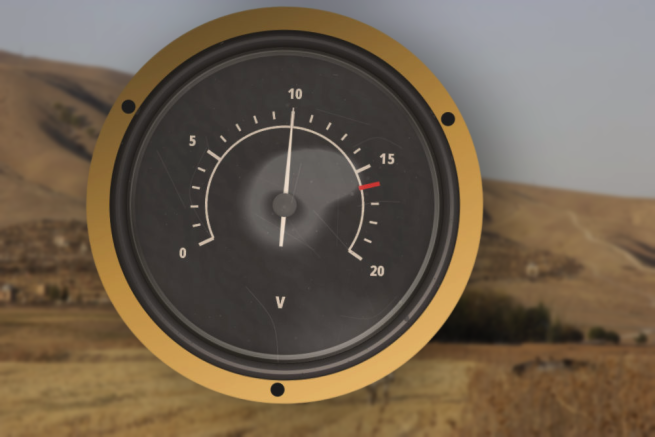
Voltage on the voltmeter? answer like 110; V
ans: 10; V
